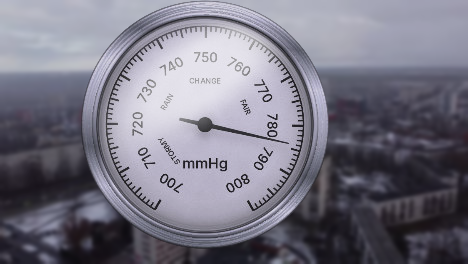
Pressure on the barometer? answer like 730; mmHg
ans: 784; mmHg
